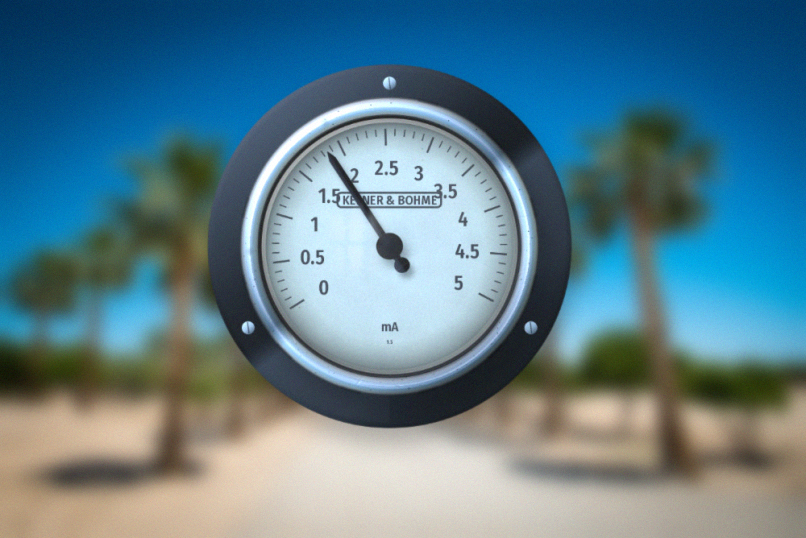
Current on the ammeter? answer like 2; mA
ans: 1.85; mA
